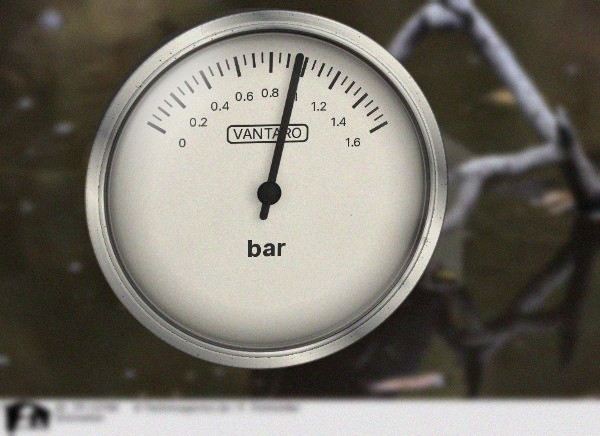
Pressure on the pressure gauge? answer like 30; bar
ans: 0.95; bar
